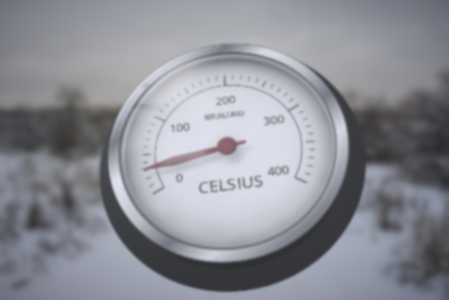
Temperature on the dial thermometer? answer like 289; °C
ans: 30; °C
